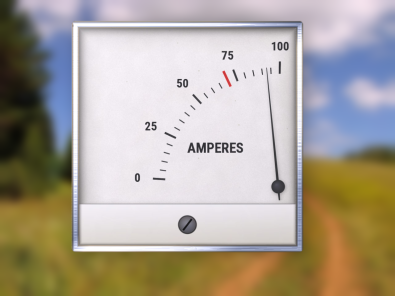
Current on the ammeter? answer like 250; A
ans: 92.5; A
